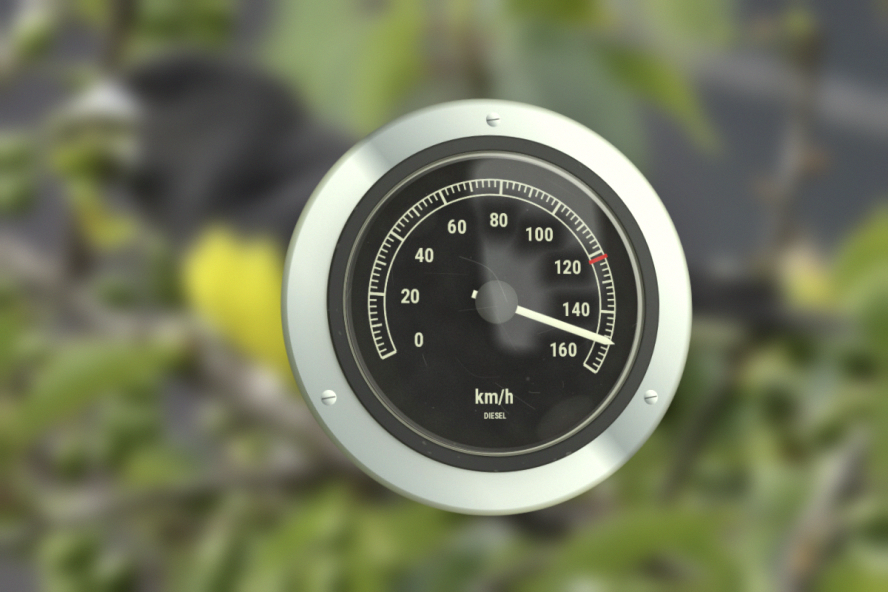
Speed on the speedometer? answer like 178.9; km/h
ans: 150; km/h
